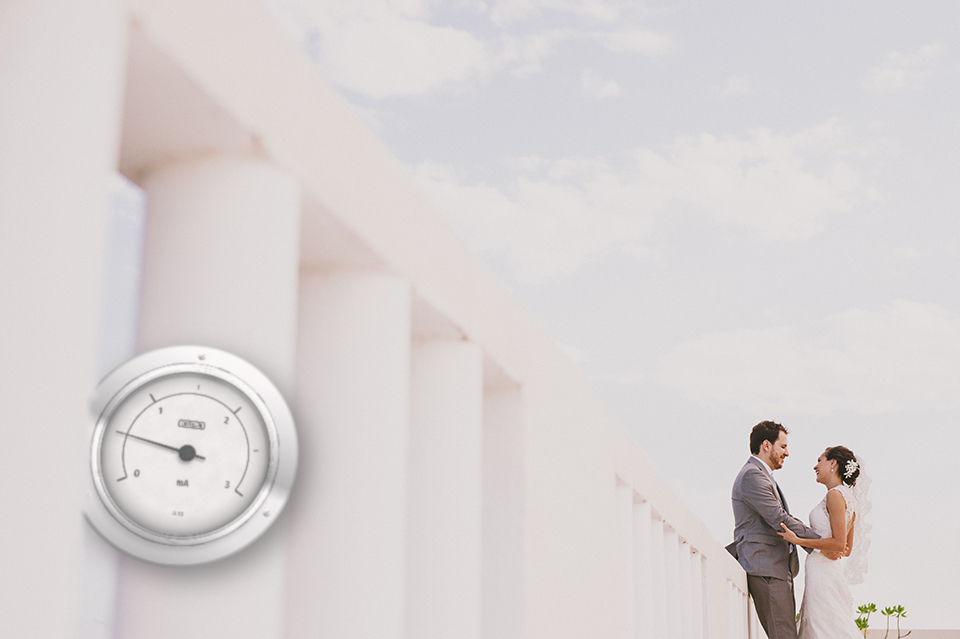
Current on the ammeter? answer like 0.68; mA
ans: 0.5; mA
